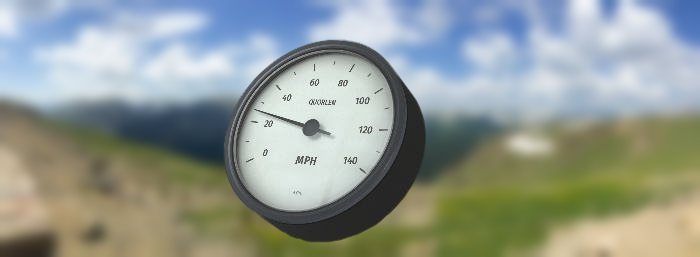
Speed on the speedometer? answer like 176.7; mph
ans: 25; mph
